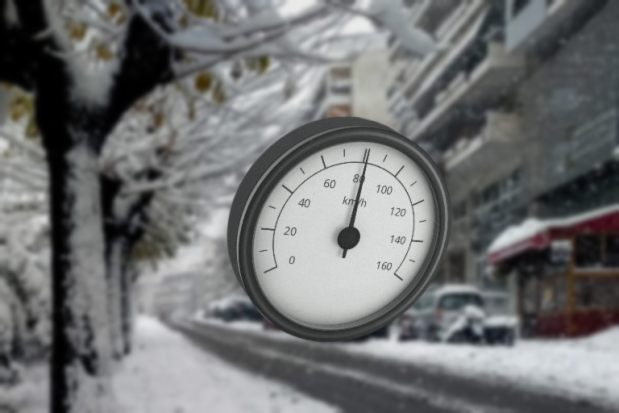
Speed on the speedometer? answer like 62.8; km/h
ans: 80; km/h
